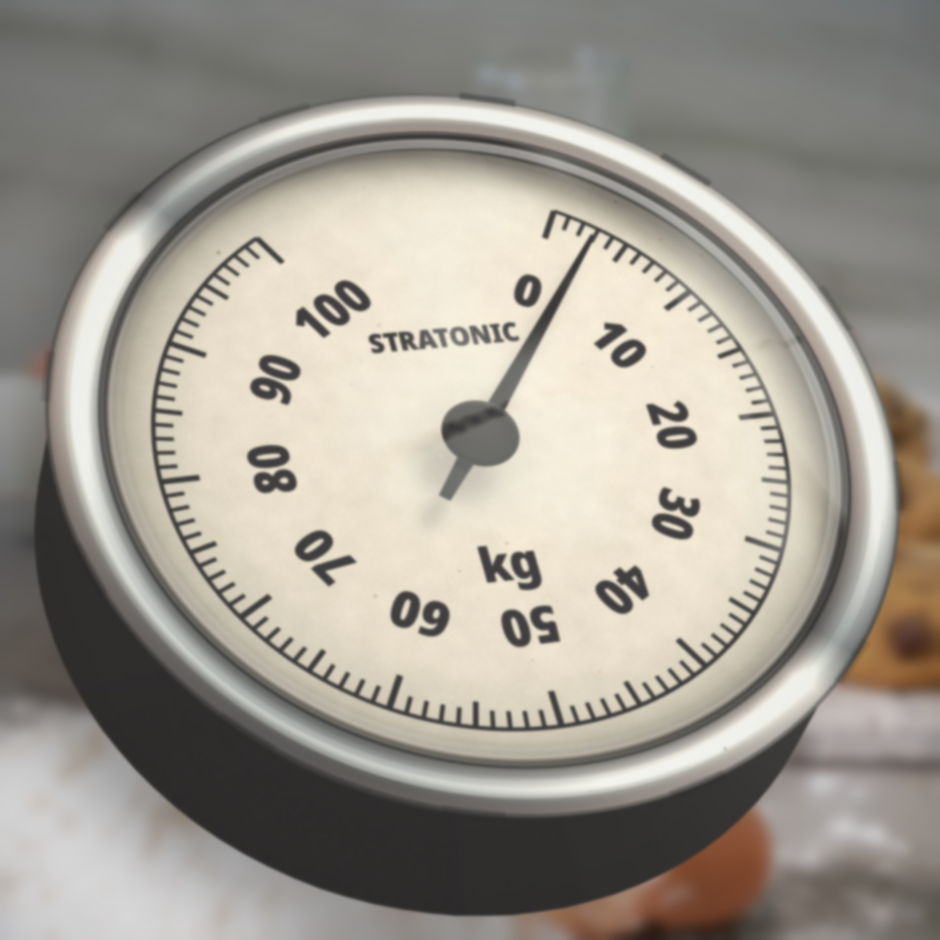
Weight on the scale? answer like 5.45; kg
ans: 3; kg
